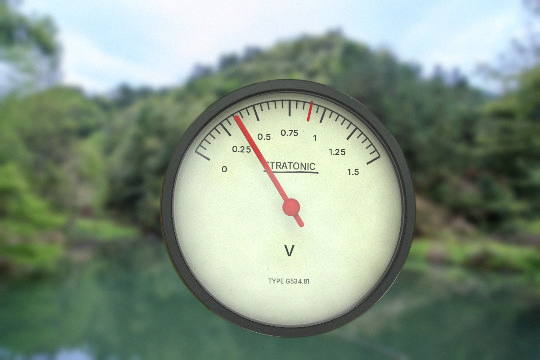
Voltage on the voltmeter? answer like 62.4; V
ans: 0.35; V
